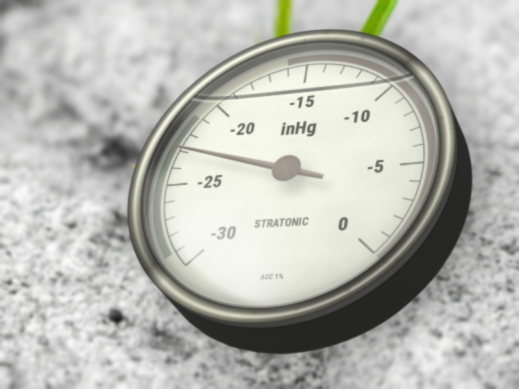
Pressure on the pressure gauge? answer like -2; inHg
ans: -23; inHg
